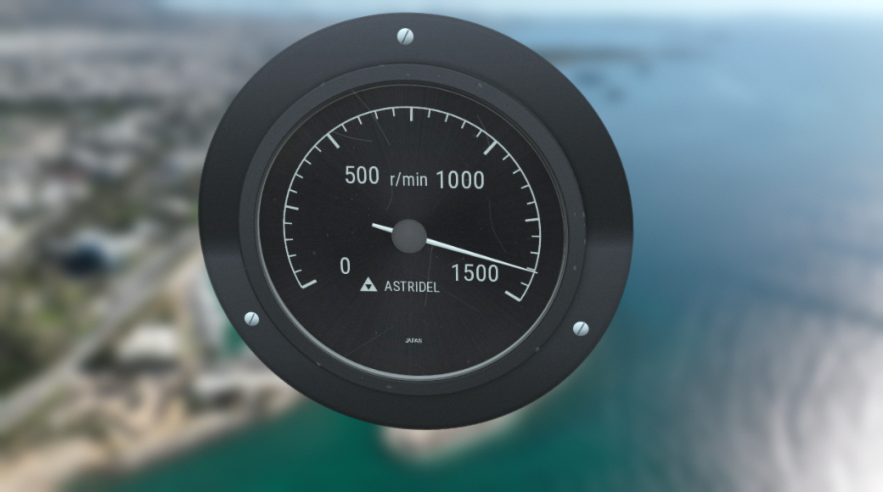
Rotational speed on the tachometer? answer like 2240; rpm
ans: 1400; rpm
